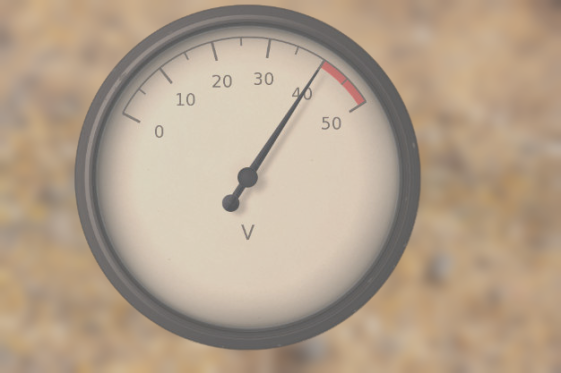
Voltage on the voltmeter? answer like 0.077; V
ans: 40; V
